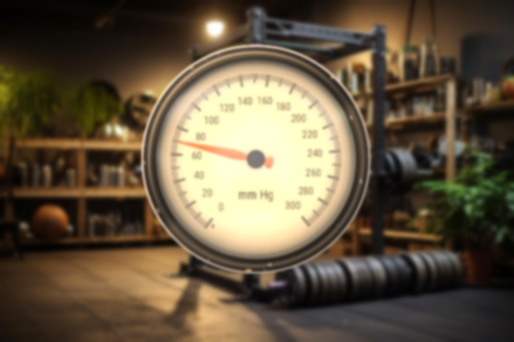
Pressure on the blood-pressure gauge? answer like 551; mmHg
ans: 70; mmHg
